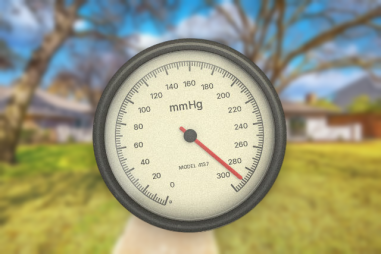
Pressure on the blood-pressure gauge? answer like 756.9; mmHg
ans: 290; mmHg
